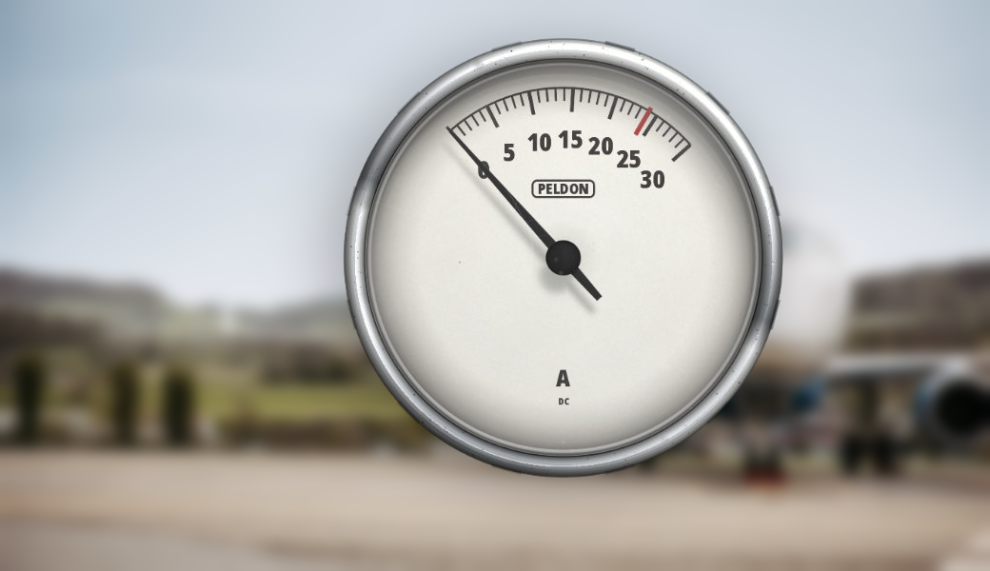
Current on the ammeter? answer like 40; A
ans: 0; A
